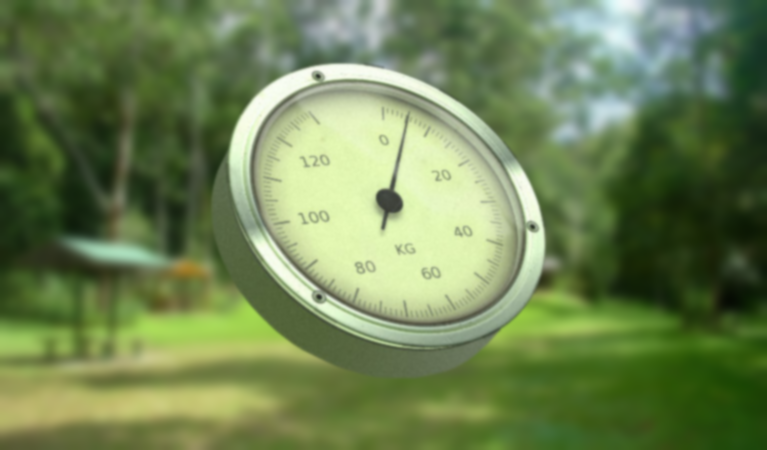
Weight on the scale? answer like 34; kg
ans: 5; kg
